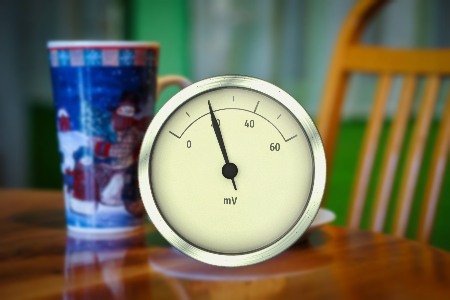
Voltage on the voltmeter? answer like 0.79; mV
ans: 20; mV
